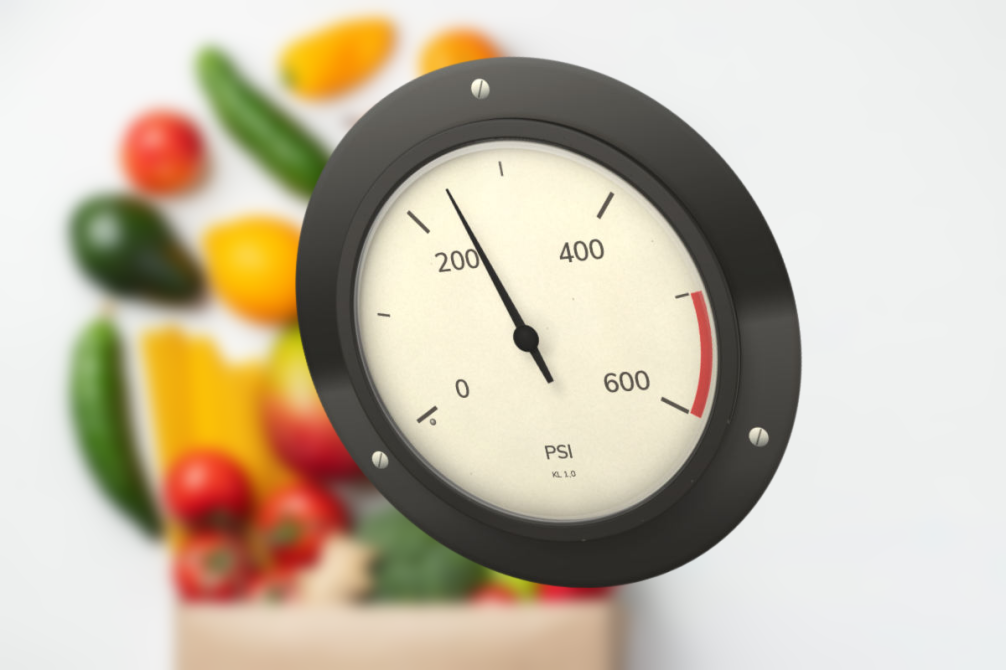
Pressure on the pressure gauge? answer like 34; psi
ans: 250; psi
